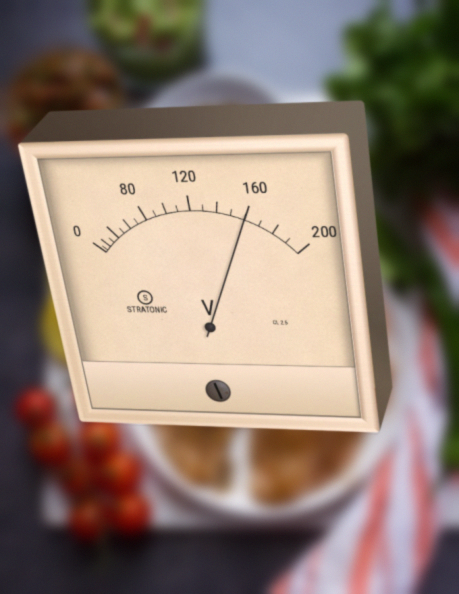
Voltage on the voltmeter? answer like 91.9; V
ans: 160; V
